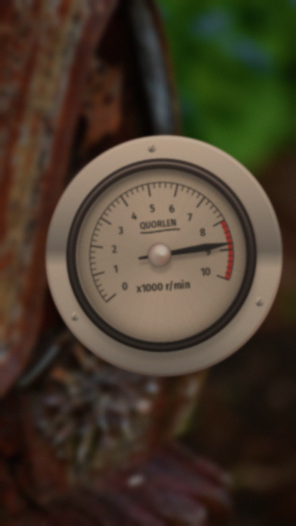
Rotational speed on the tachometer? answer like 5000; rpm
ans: 8800; rpm
